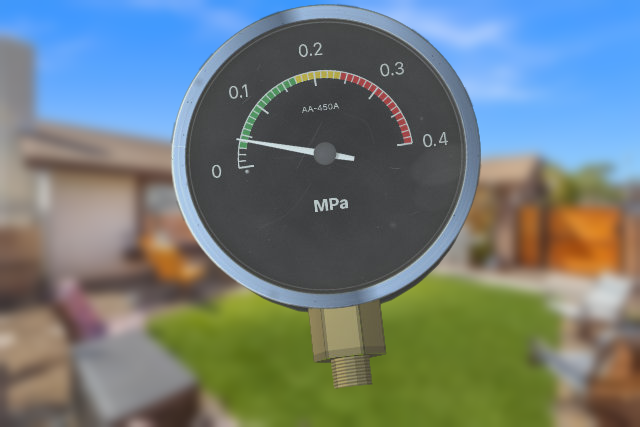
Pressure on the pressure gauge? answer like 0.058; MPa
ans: 0.04; MPa
